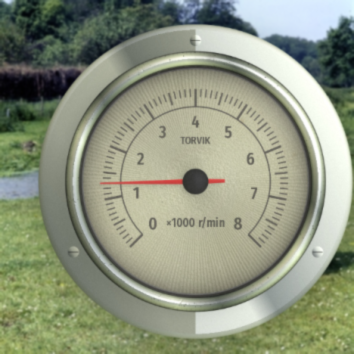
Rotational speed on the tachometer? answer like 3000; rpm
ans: 1300; rpm
